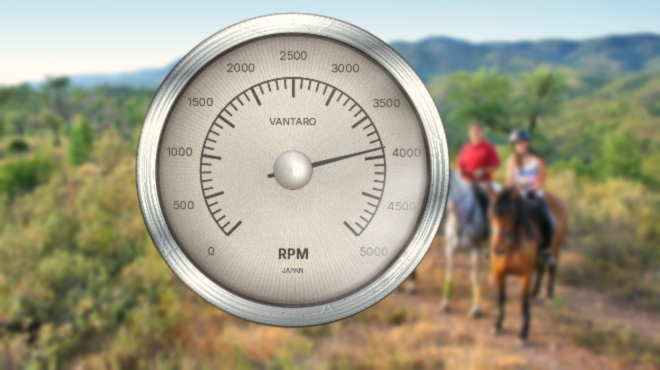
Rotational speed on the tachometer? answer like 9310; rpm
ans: 3900; rpm
